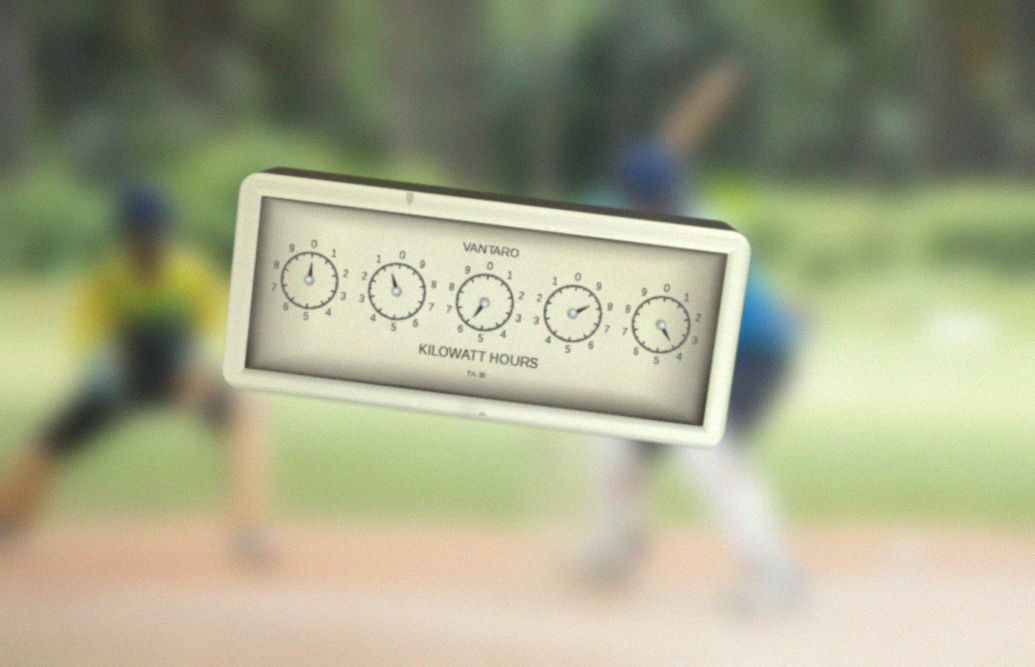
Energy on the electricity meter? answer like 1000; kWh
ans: 584; kWh
